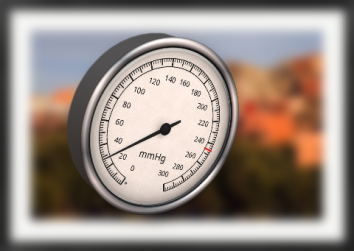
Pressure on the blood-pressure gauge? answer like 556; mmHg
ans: 30; mmHg
